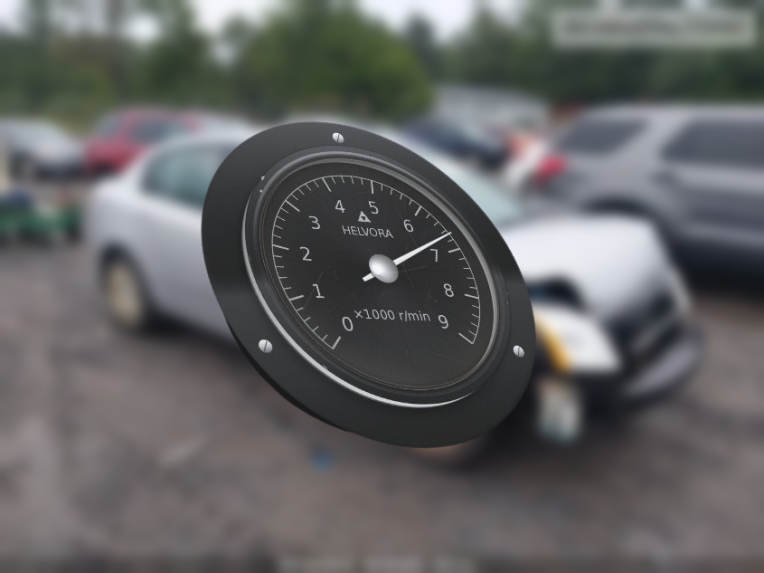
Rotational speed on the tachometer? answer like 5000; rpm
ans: 6700; rpm
